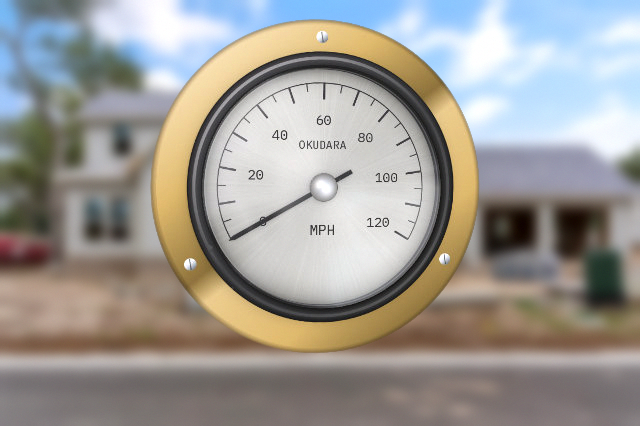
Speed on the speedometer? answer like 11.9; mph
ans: 0; mph
